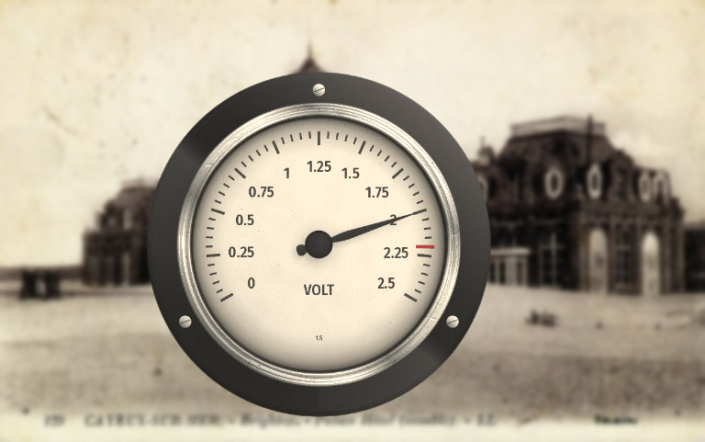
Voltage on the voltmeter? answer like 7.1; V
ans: 2; V
